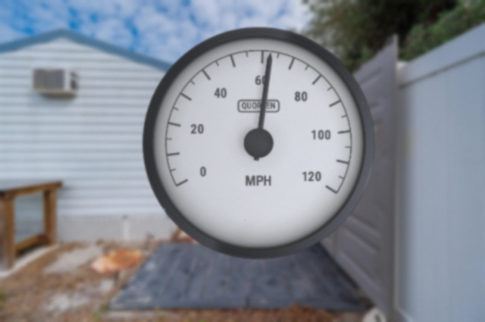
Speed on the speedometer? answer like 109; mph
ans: 62.5; mph
